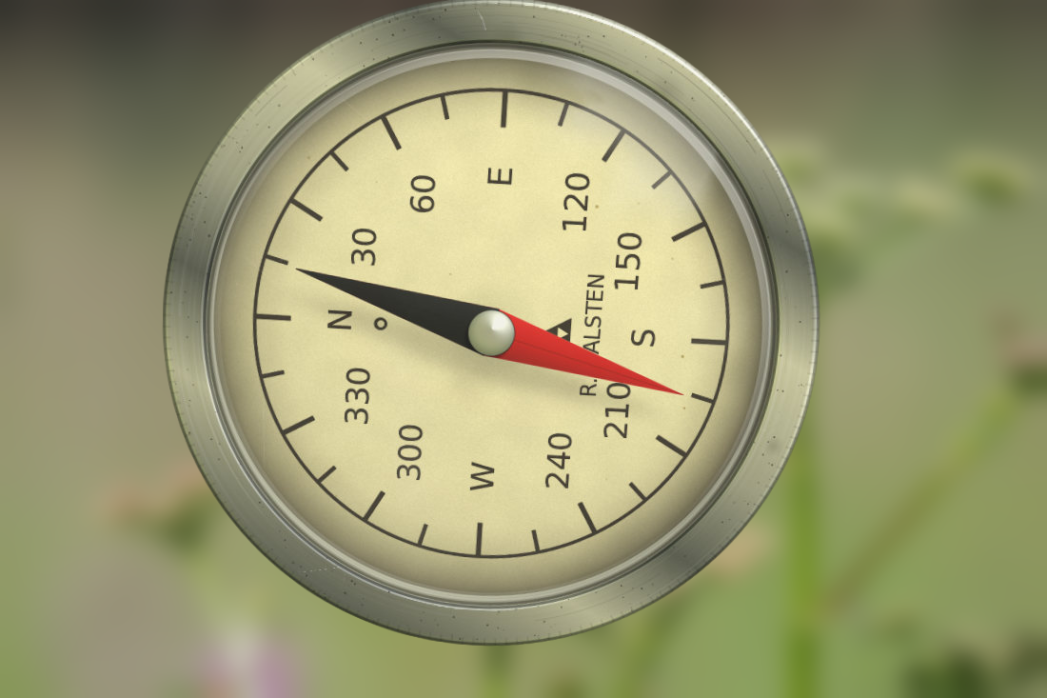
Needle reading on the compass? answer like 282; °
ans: 195; °
